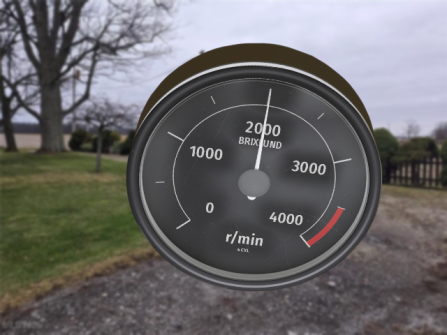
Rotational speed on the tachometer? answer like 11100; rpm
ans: 2000; rpm
